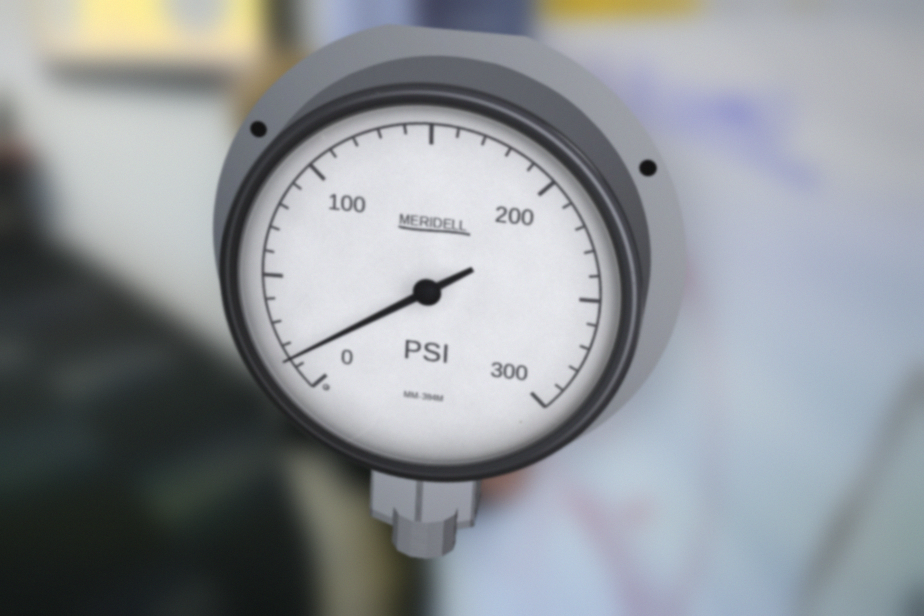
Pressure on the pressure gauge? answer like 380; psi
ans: 15; psi
